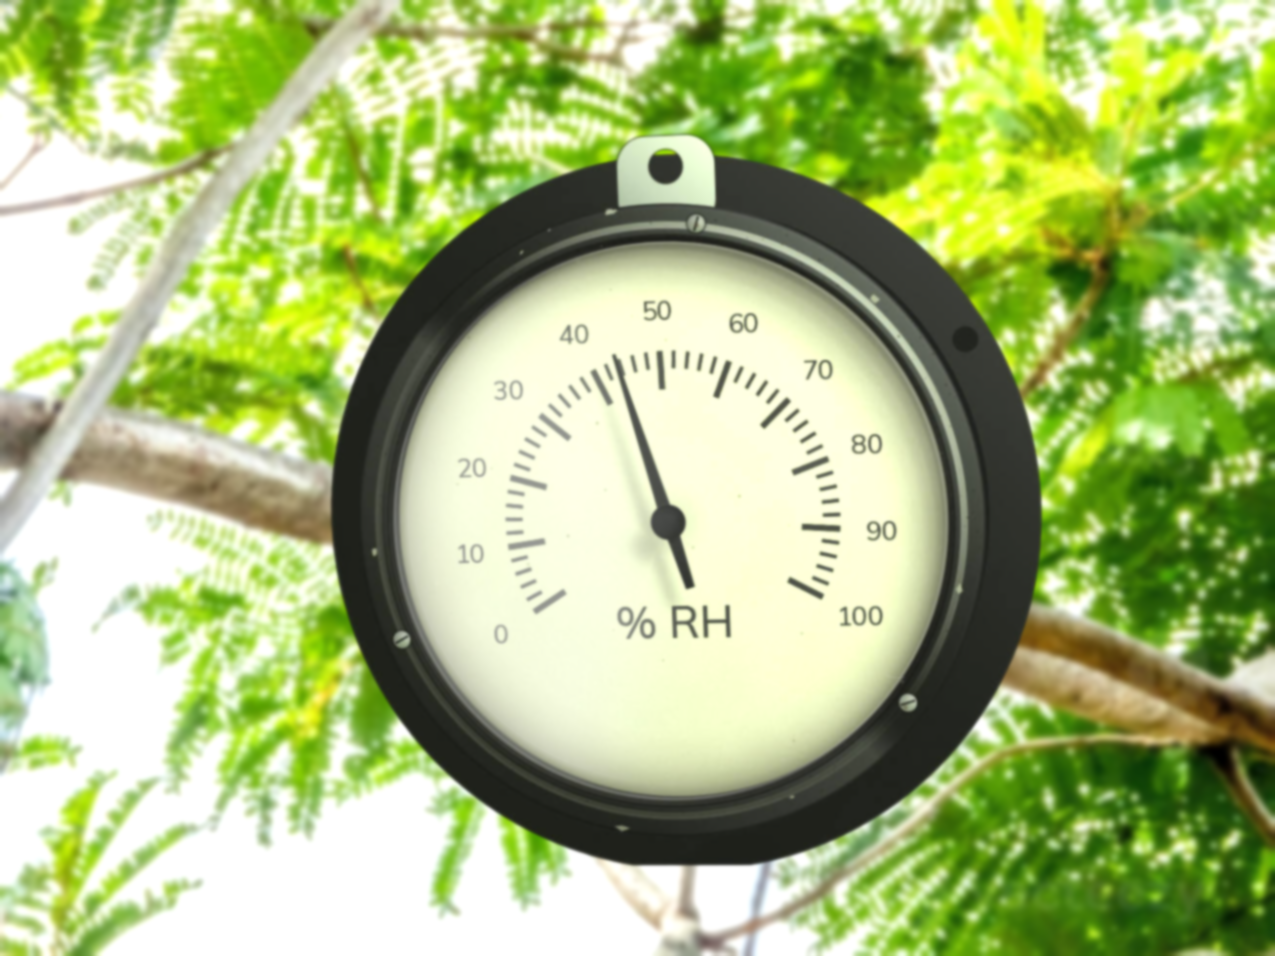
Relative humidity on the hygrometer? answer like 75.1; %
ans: 44; %
